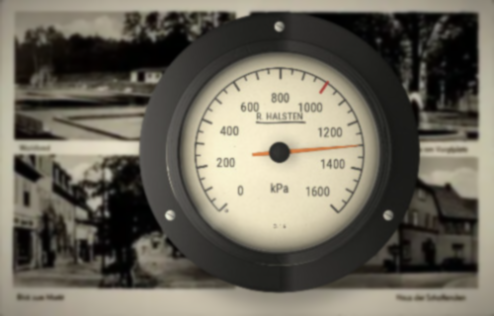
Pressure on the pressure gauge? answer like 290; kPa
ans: 1300; kPa
